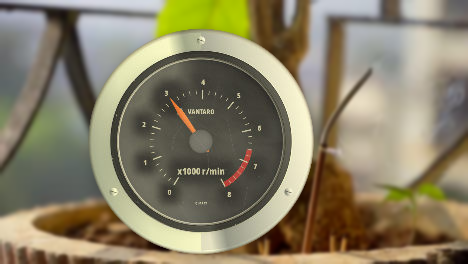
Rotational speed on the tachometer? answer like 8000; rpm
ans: 3000; rpm
